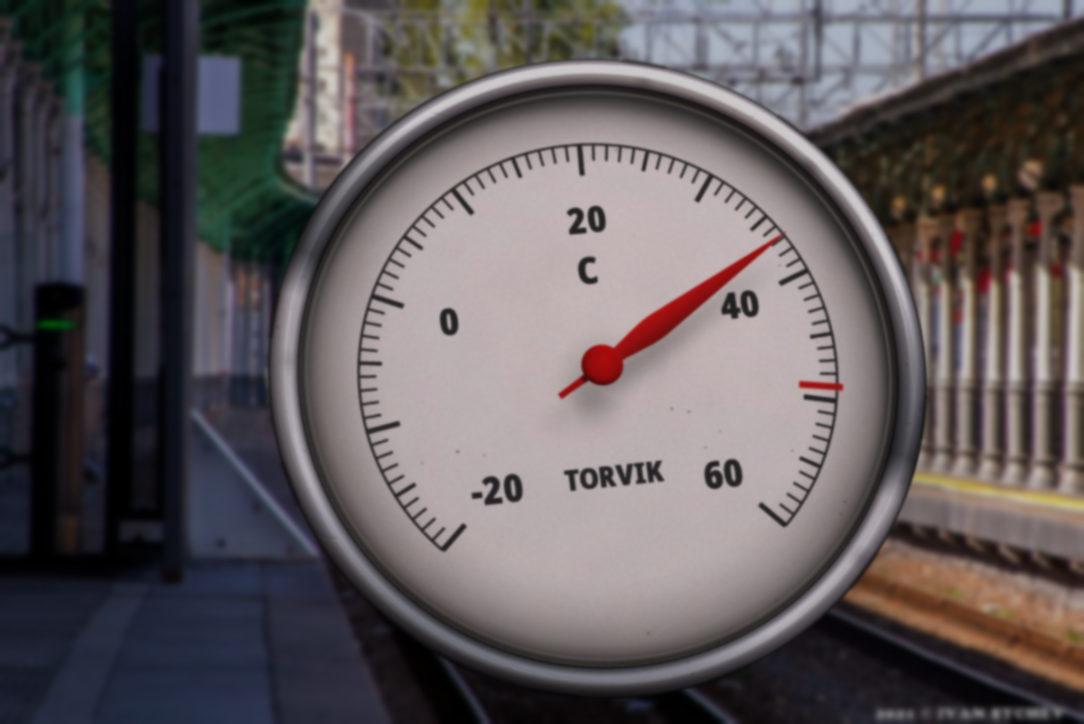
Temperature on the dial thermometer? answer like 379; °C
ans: 37; °C
